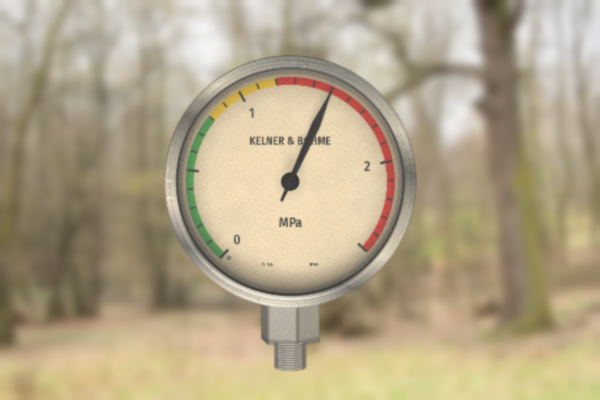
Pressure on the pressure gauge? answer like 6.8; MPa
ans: 1.5; MPa
